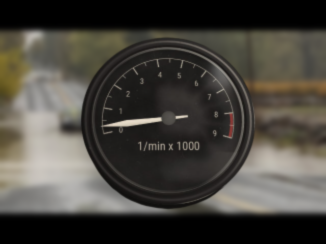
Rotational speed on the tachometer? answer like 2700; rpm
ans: 250; rpm
